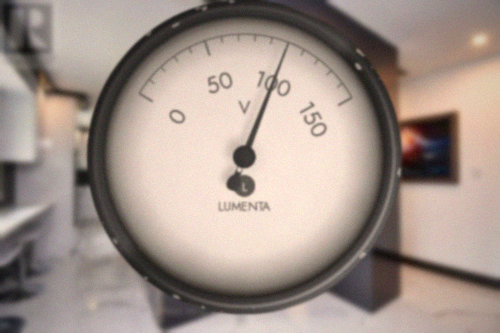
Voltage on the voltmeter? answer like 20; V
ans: 100; V
